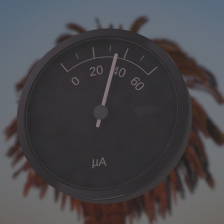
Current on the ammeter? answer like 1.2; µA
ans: 35; µA
